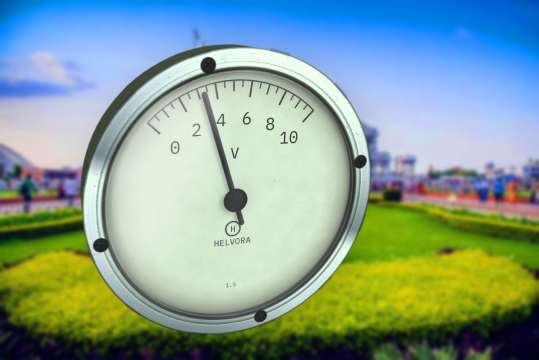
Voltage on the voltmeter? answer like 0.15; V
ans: 3.25; V
